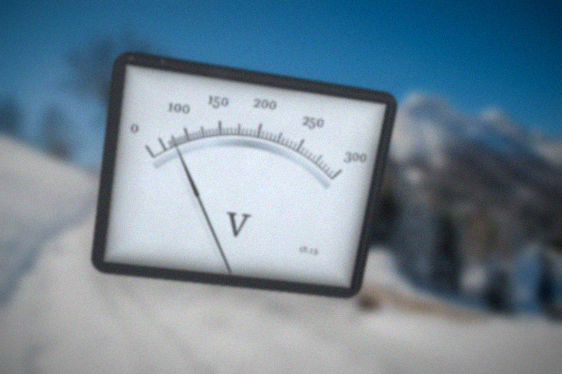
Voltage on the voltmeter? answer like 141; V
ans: 75; V
